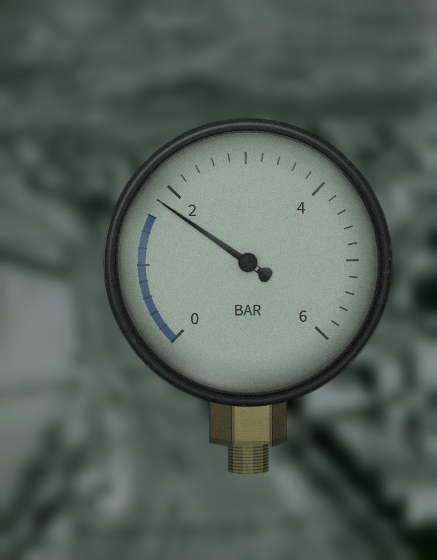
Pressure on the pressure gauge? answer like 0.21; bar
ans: 1.8; bar
